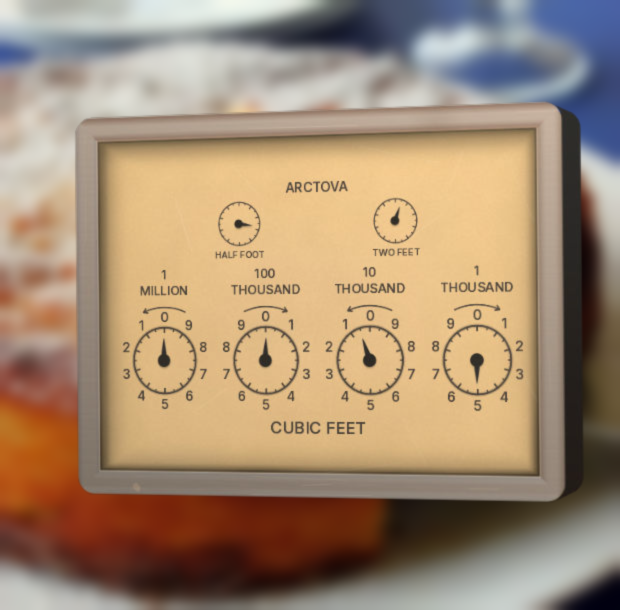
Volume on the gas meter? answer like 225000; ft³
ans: 500; ft³
